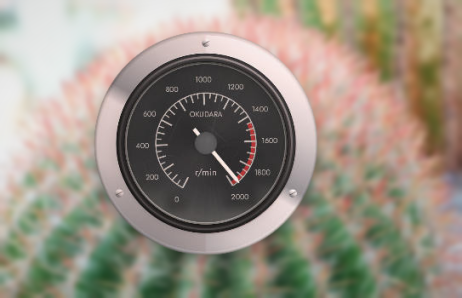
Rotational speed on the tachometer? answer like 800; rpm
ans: 1950; rpm
